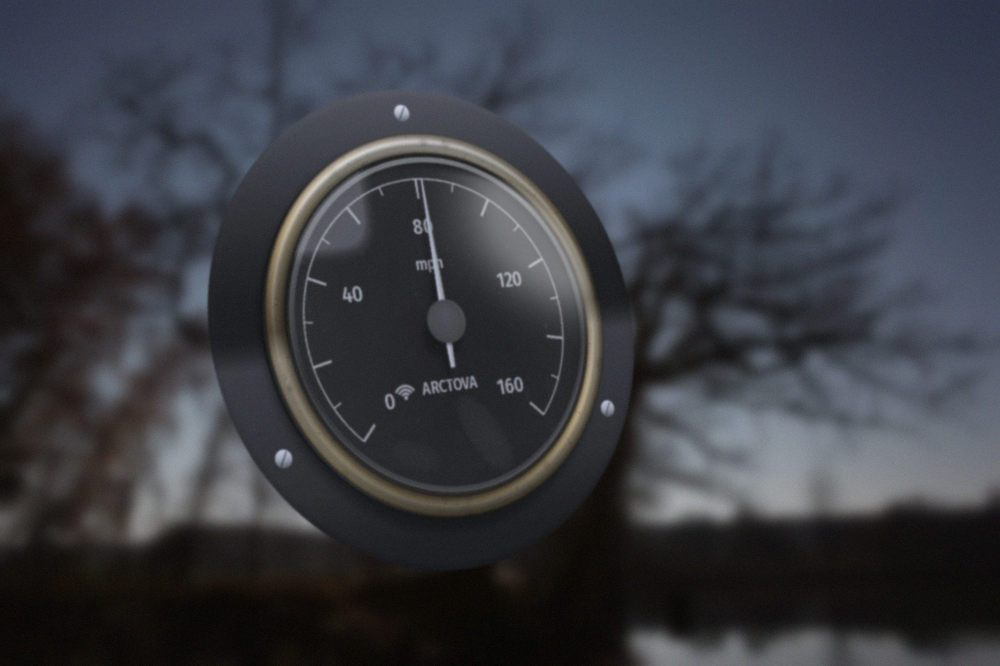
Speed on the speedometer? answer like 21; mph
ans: 80; mph
